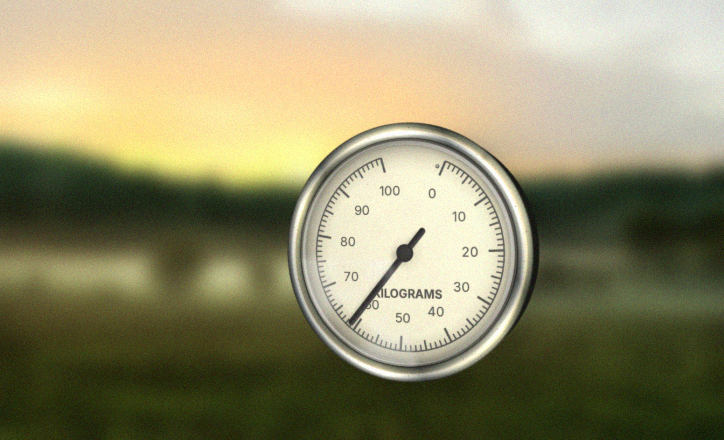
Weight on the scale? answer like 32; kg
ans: 61; kg
